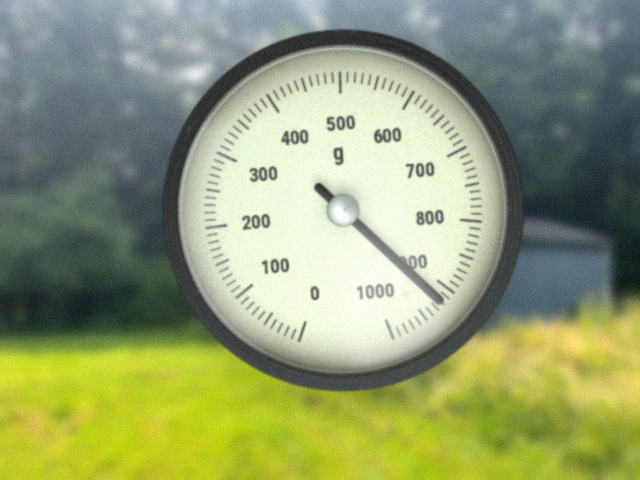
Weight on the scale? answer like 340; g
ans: 920; g
